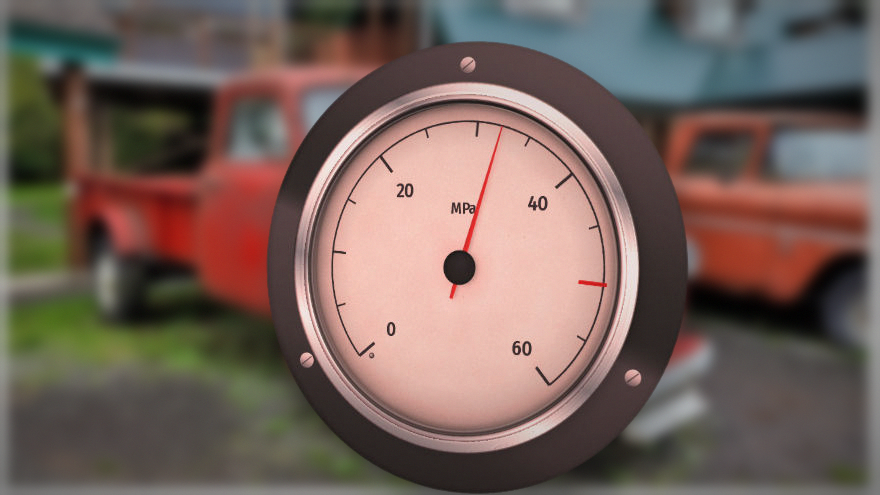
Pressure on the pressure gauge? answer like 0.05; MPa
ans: 32.5; MPa
